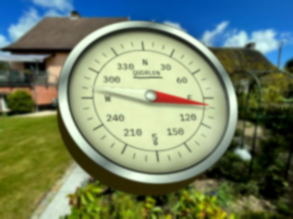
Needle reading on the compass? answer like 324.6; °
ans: 100; °
